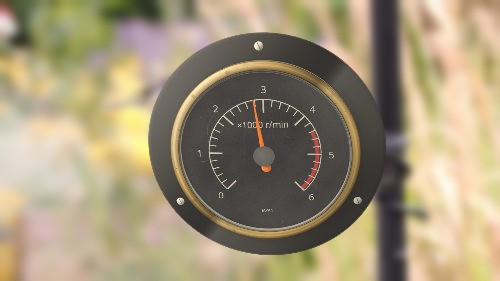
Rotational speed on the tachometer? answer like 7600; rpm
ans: 2800; rpm
